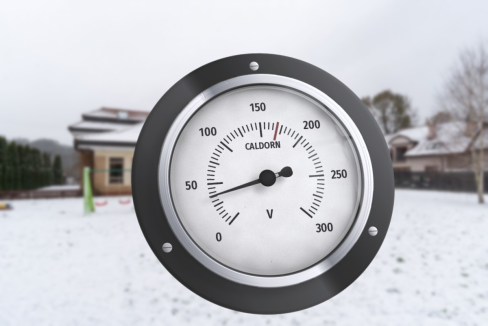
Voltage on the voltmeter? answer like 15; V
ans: 35; V
